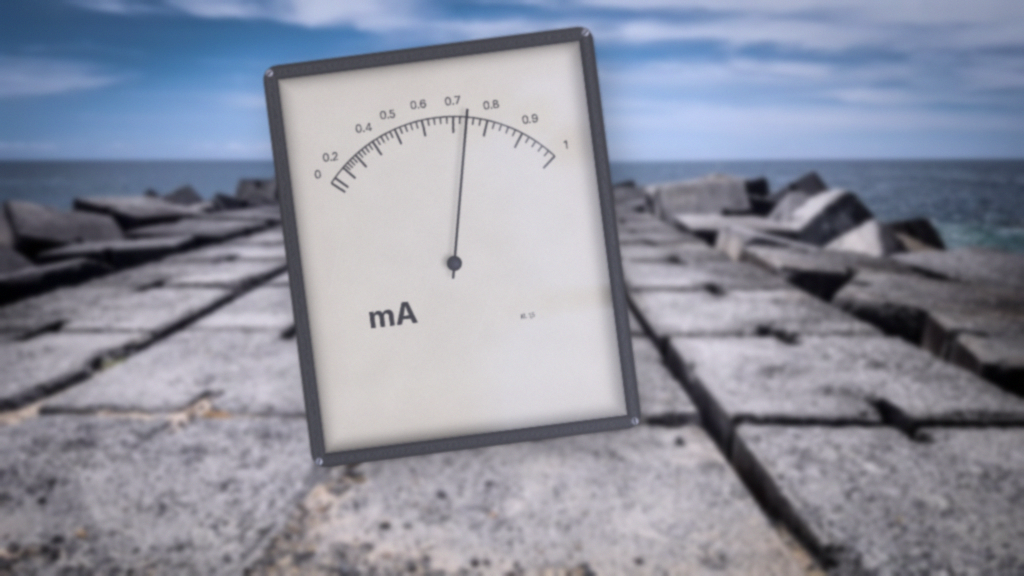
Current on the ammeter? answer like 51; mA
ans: 0.74; mA
